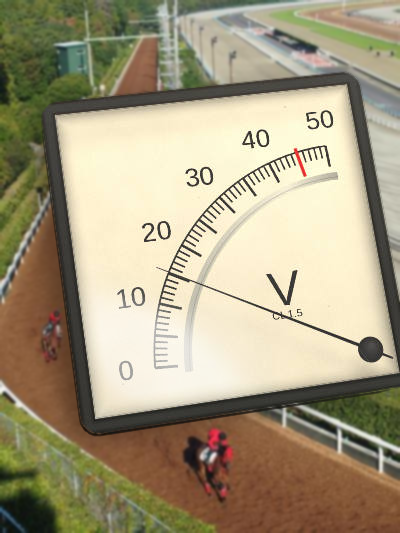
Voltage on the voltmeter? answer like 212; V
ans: 15; V
